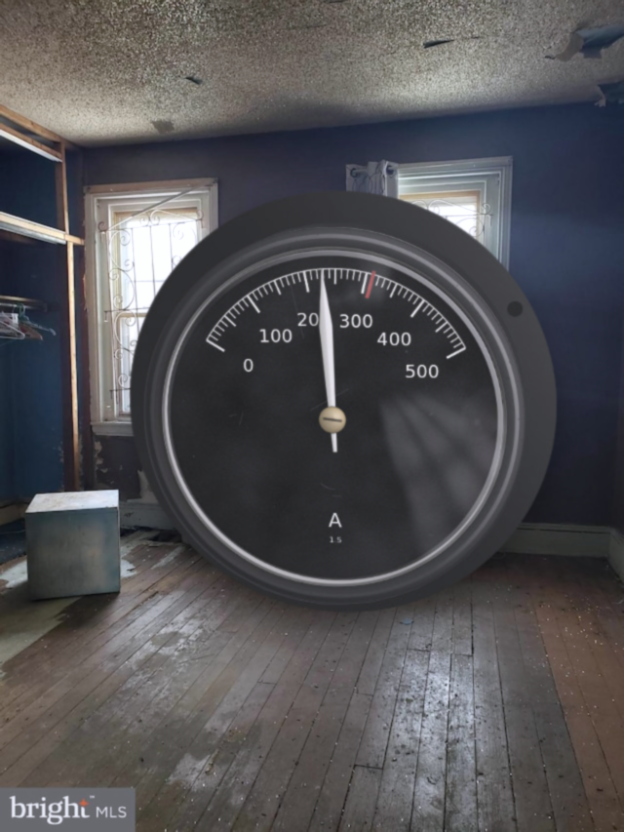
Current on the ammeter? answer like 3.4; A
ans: 230; A
